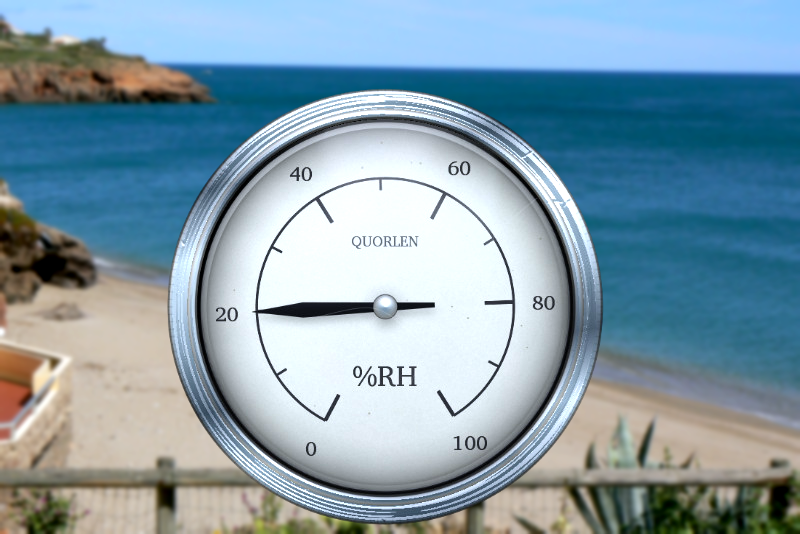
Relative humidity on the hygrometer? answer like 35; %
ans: 20; %
